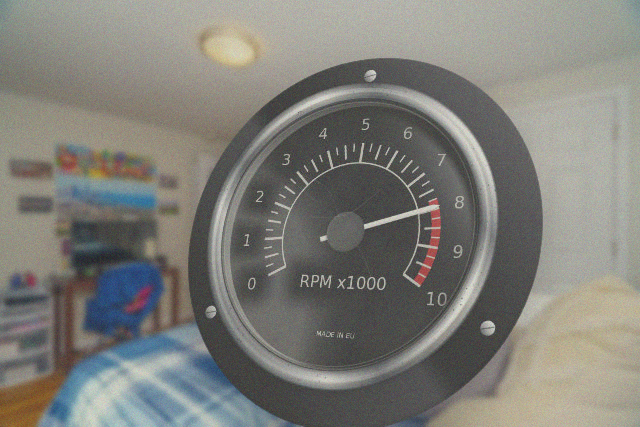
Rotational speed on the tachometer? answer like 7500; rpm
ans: 8000; rpm
